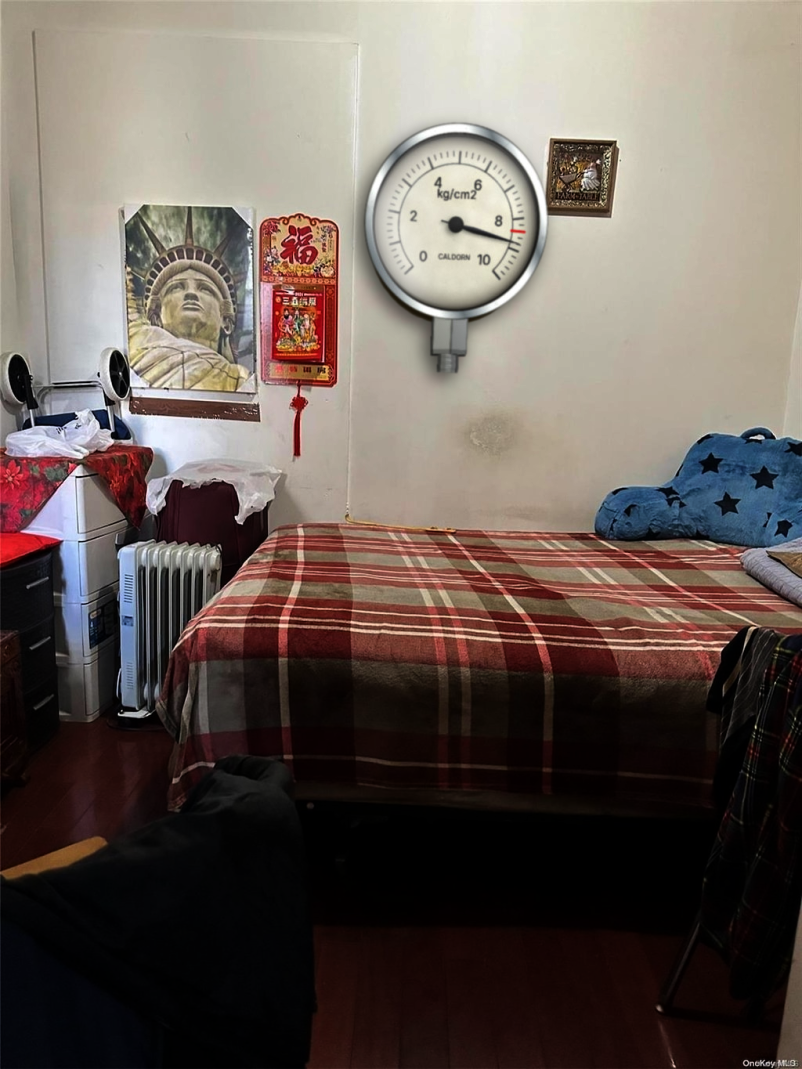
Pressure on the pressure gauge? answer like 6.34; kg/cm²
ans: 8.8; kg/cm²
